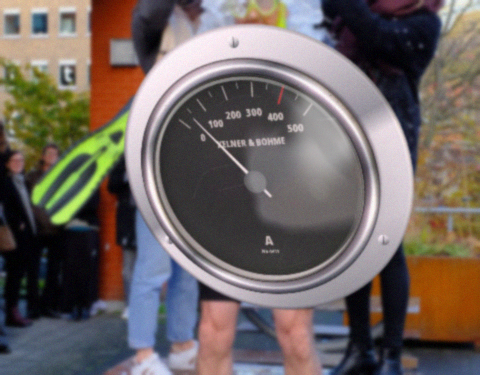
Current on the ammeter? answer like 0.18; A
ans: 50; A
